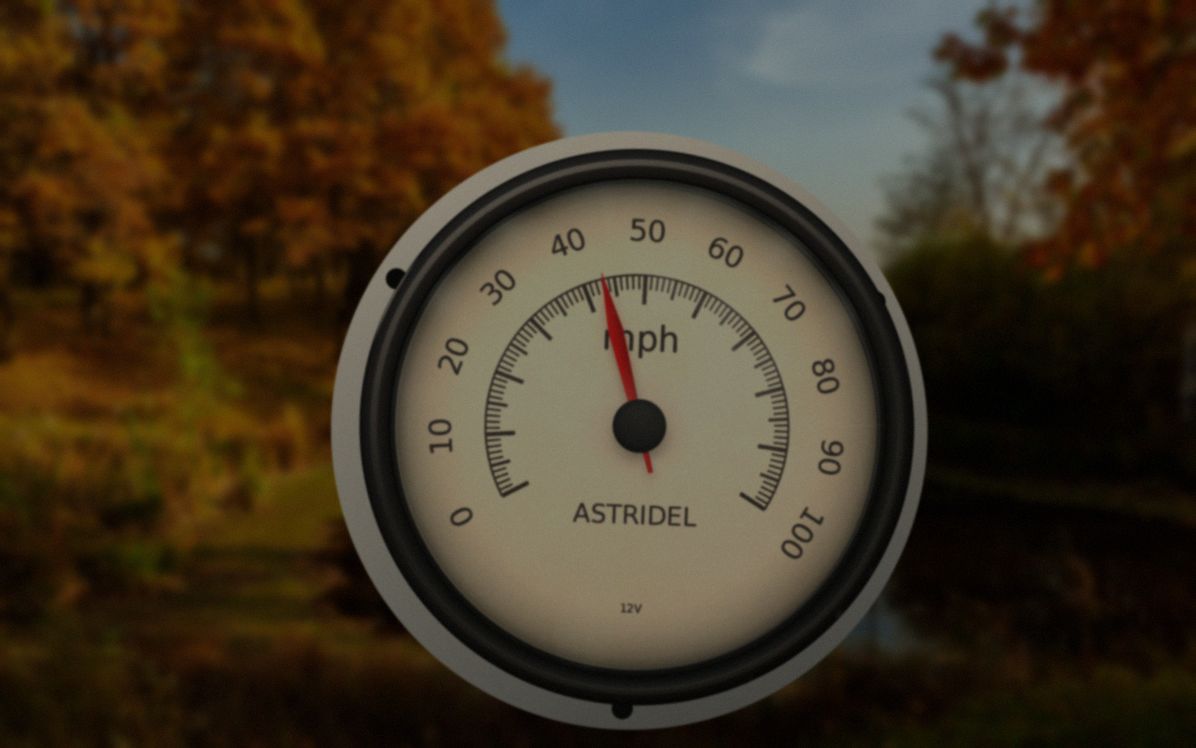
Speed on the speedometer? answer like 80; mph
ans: 43; mph
